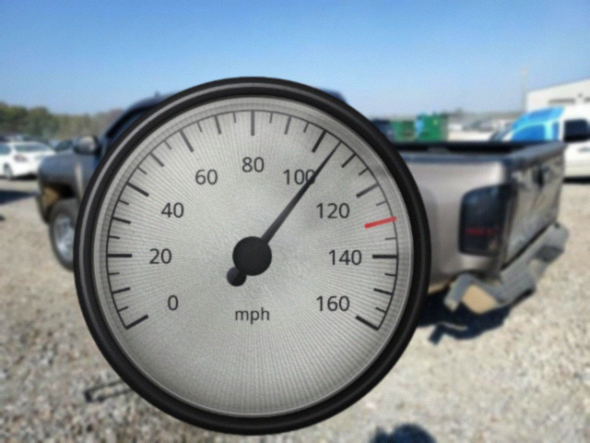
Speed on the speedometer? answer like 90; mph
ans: 105; mph
